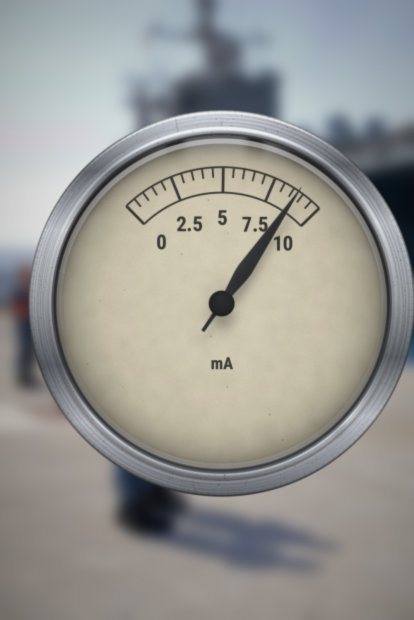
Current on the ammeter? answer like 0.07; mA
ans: 8.75; mA
